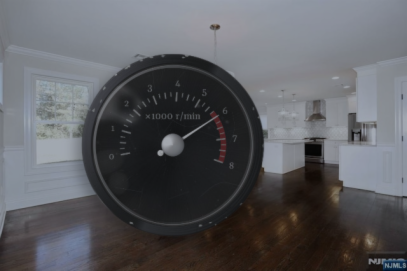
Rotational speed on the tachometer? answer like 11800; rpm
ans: 6000; rpm
